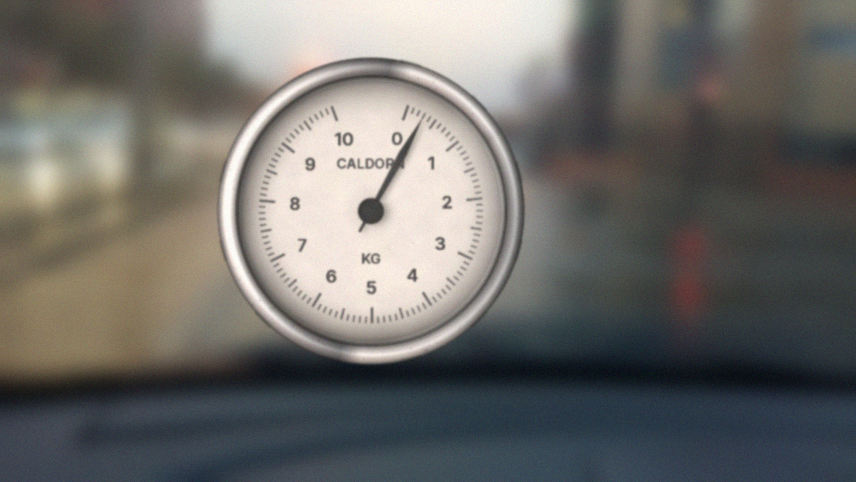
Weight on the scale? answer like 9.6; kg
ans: 0.3; kg
